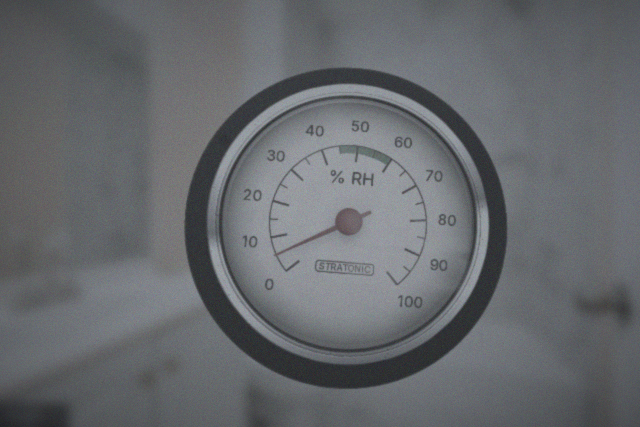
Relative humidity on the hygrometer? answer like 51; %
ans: 5; %
